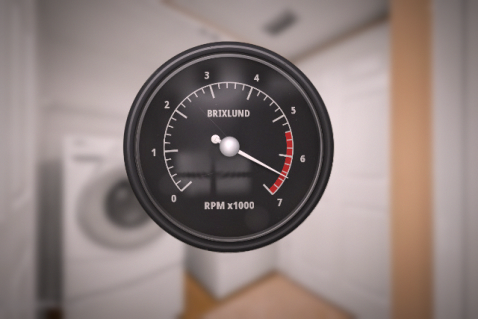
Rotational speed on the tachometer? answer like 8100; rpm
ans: 6500; rpm
